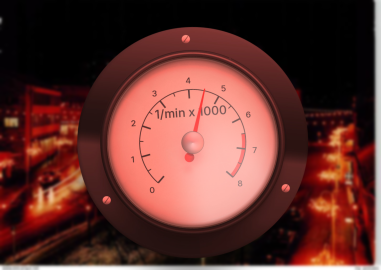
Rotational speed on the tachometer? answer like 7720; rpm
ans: 4500; rpm
